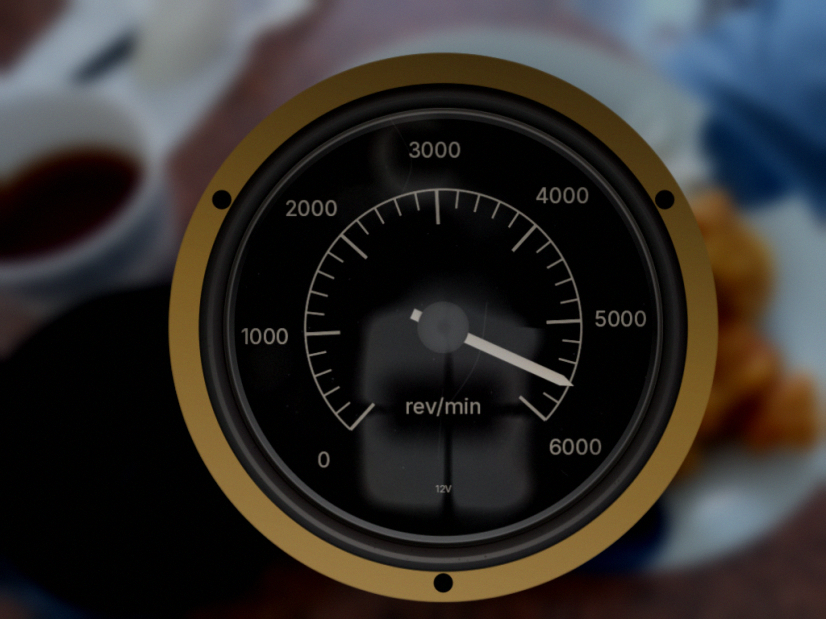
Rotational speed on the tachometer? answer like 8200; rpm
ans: 5600; rpm
